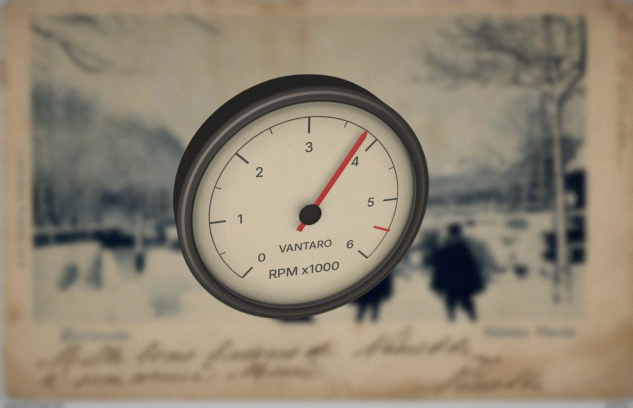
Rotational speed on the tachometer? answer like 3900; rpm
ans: 3750; rpm
